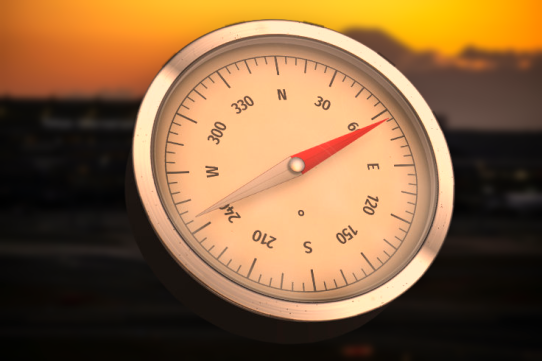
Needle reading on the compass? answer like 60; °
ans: 65; °
